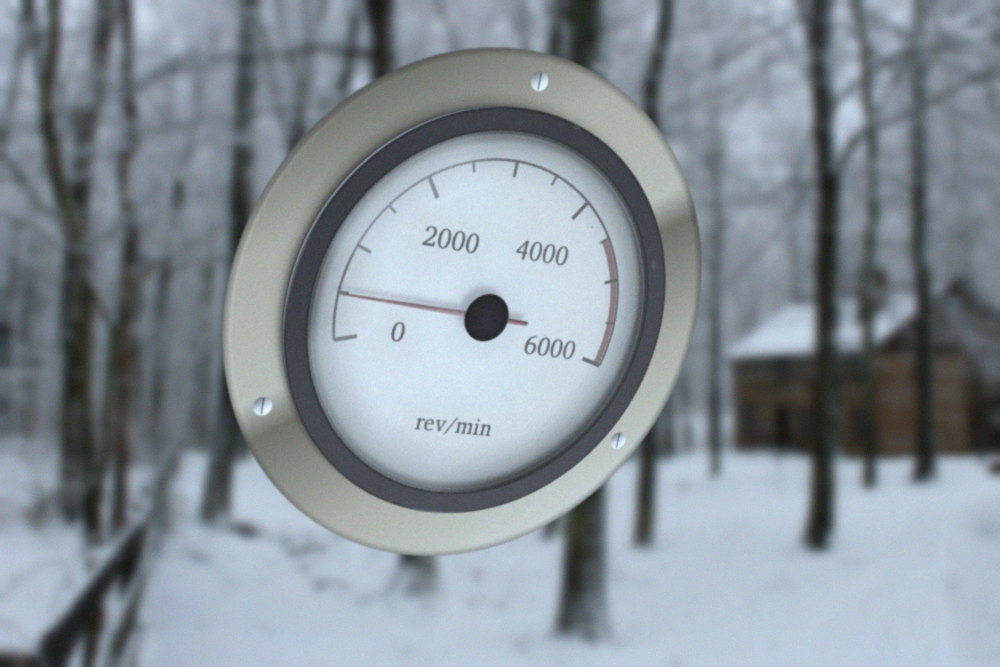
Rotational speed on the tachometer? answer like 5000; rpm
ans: 500; rpm
